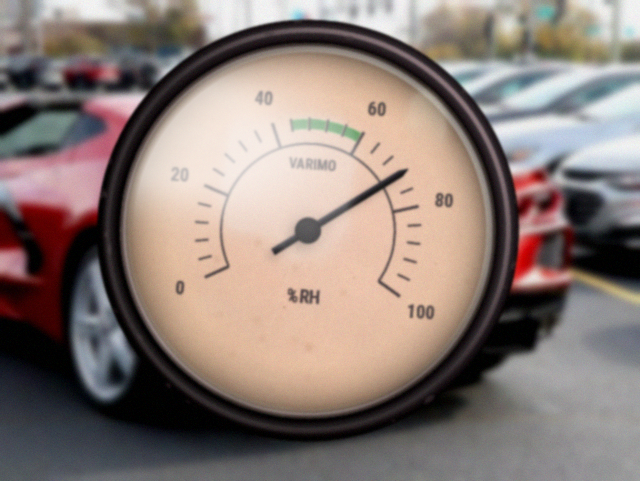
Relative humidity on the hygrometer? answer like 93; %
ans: 72; %
